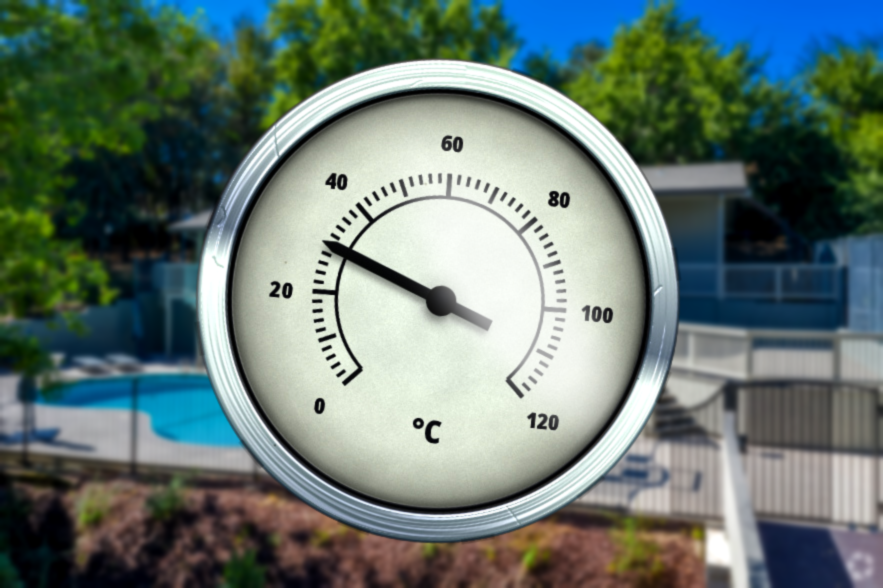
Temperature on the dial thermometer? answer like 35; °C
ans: 30; °C
